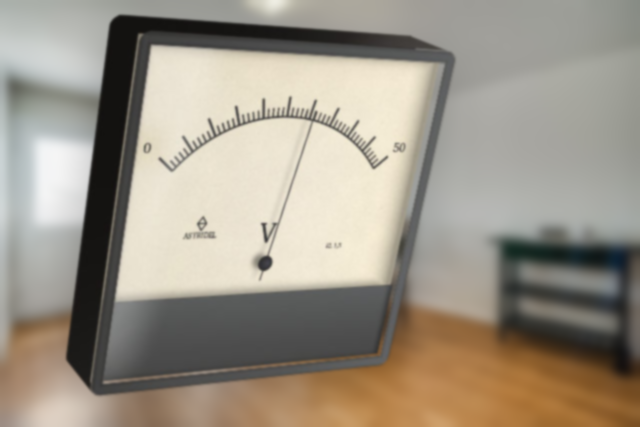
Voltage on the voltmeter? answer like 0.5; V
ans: 30; V
